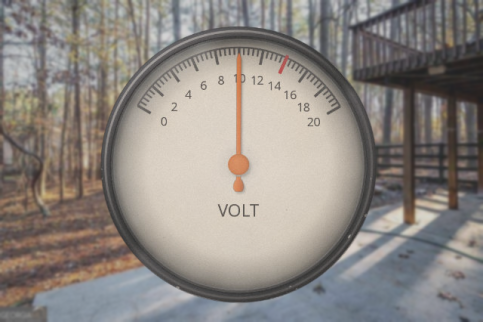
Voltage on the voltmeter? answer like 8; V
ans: 10; V
